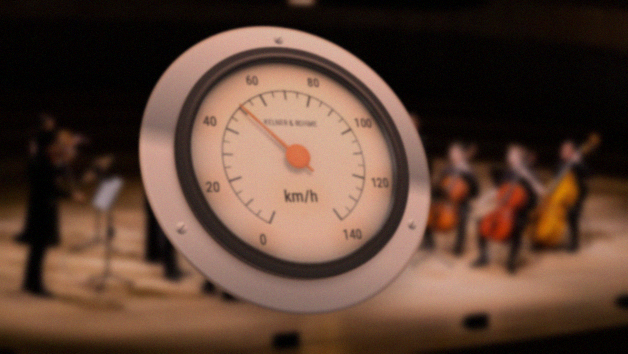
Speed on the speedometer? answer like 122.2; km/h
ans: 50; km/h
